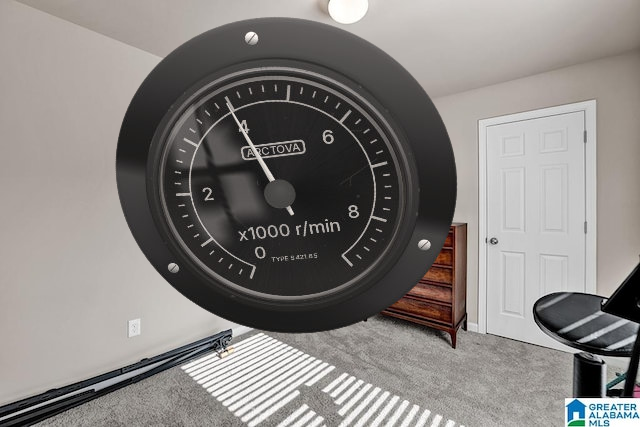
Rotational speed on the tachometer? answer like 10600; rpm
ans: 4000; rpm
